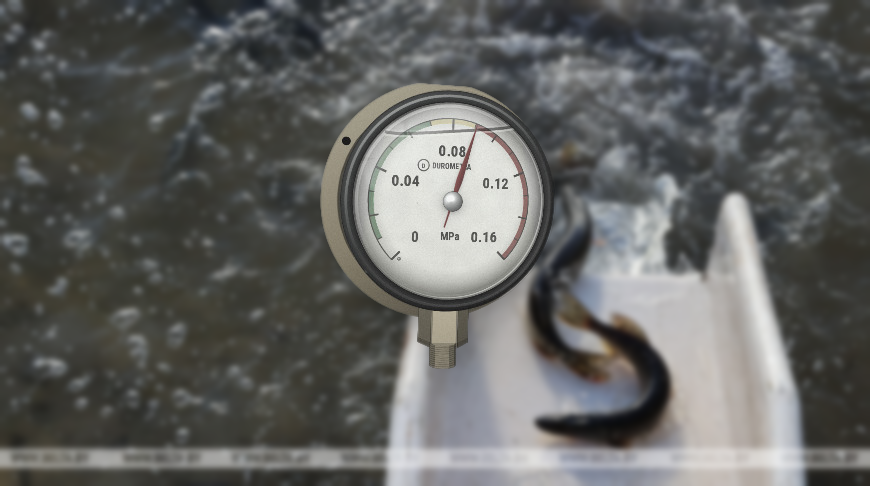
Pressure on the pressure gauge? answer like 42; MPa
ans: 0.09; MPa
